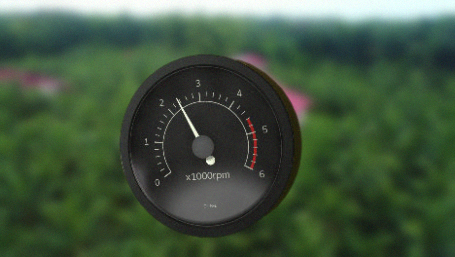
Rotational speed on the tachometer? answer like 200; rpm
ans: 2400; rpm
